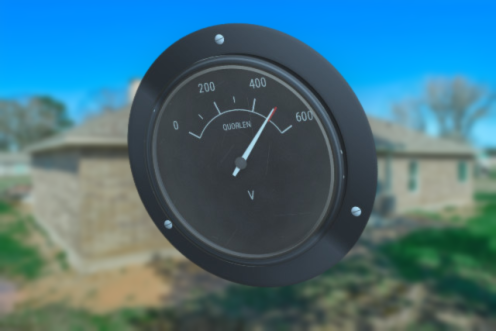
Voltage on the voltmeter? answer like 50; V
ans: 500; V
